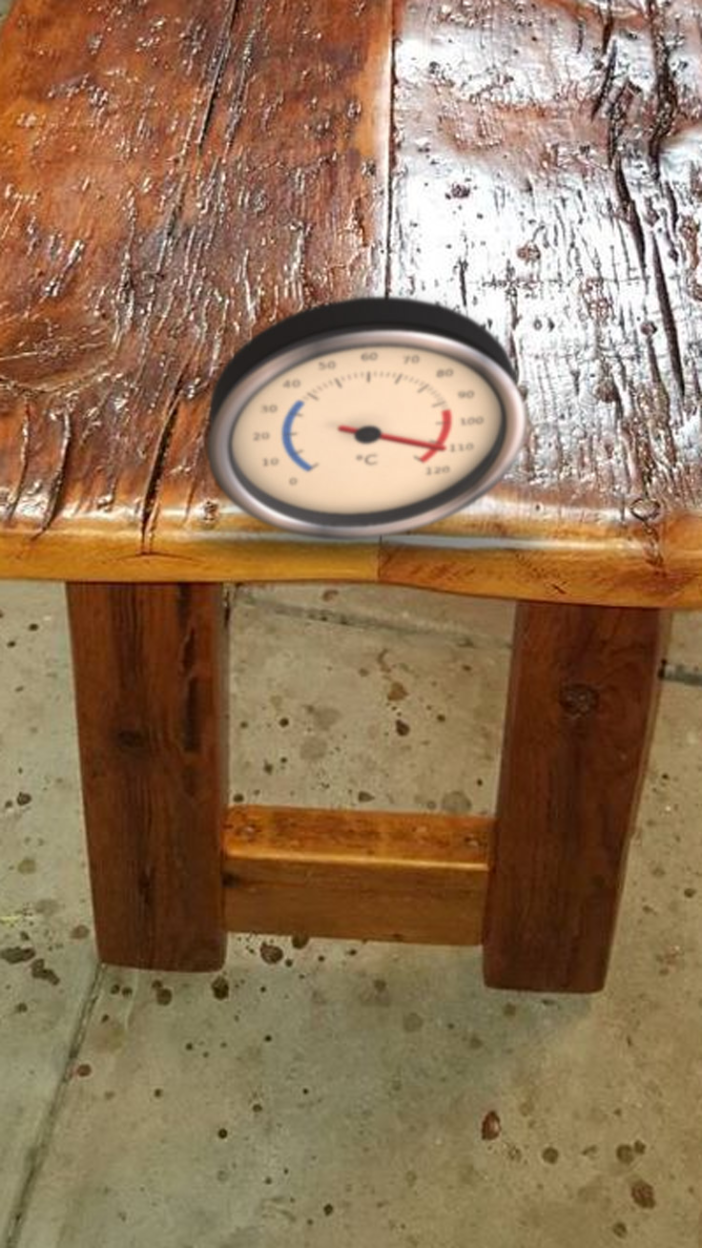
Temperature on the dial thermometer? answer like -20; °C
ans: 110; °C
